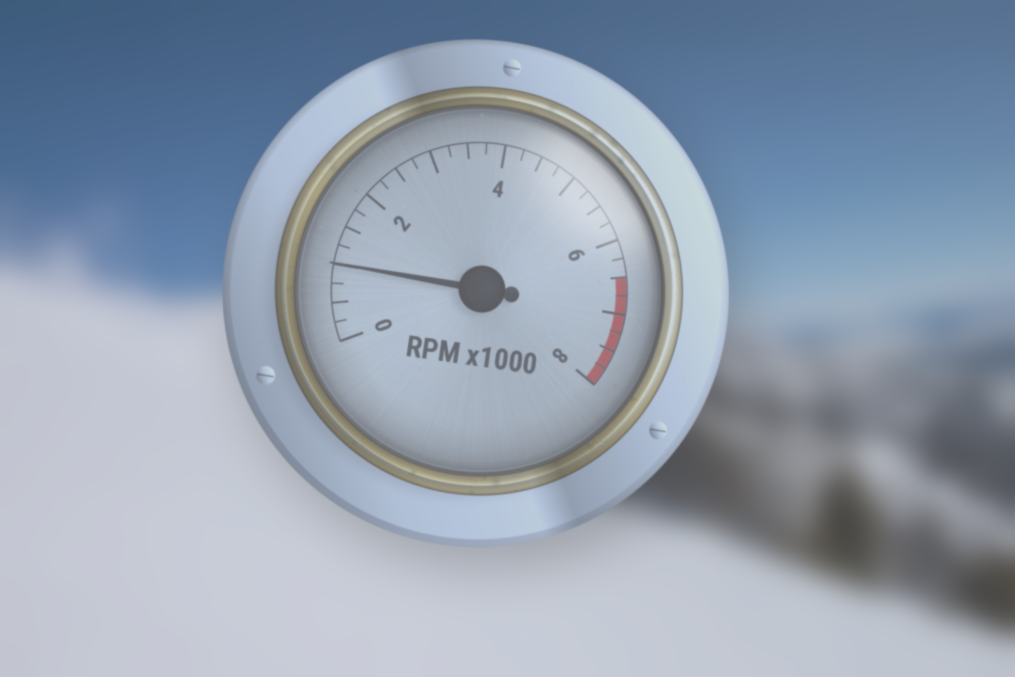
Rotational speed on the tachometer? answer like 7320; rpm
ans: 1000; rpm
